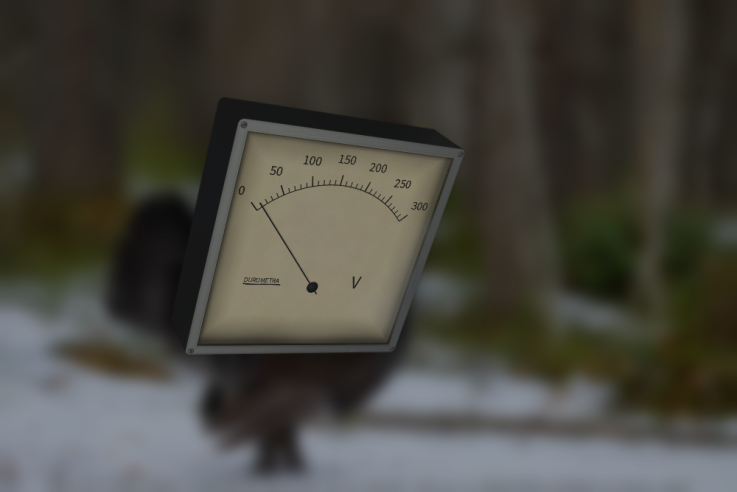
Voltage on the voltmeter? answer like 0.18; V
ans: 10; V
